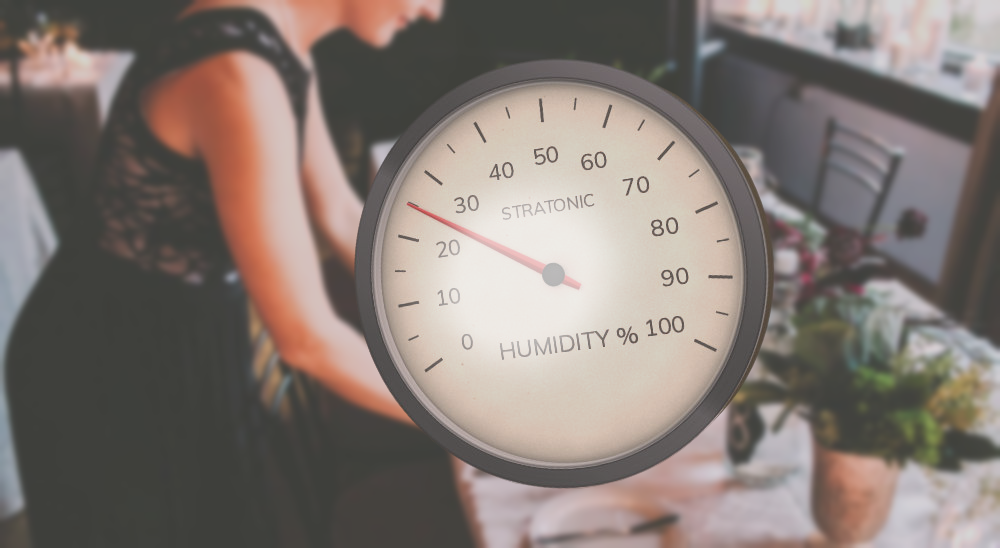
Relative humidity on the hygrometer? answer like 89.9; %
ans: 25; %
